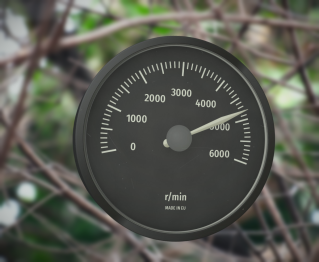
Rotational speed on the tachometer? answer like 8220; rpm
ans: 4800; rpm
